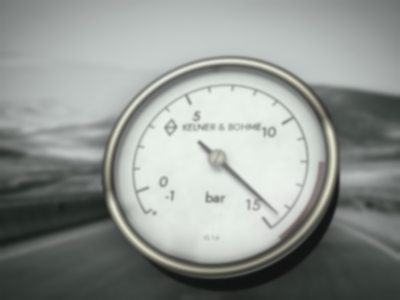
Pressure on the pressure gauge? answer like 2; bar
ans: 14.5; bar
